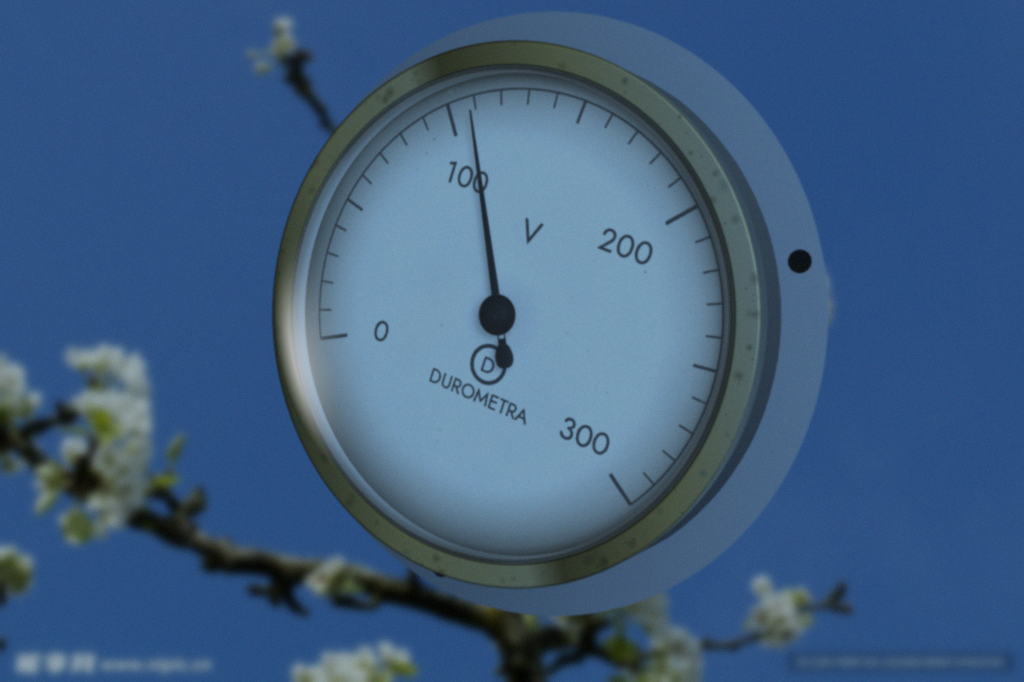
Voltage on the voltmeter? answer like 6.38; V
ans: 110; V
